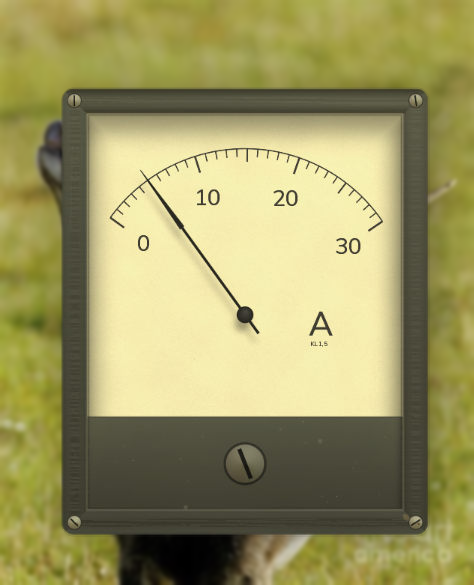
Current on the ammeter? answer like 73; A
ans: 5; A
